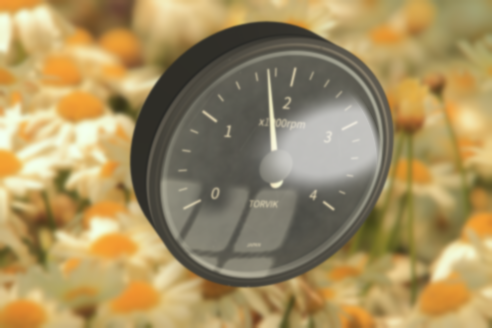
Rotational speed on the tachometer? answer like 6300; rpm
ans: 1700; rpm
